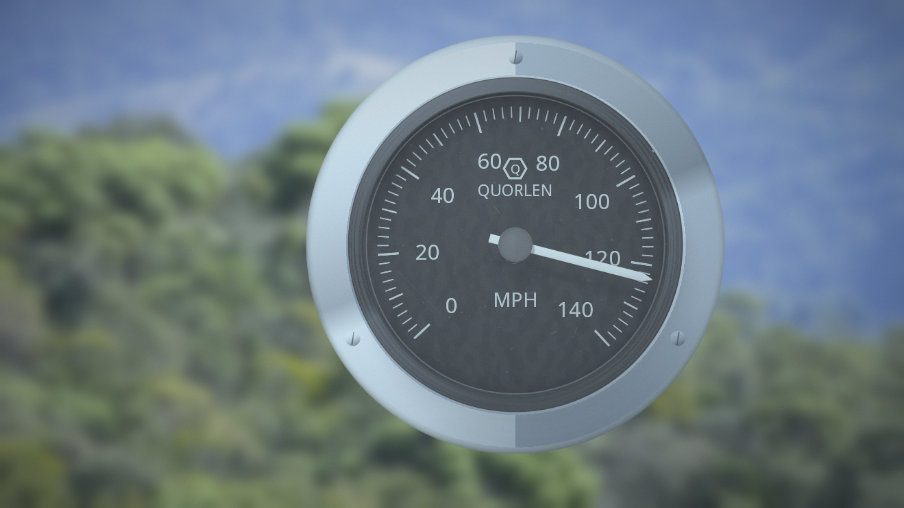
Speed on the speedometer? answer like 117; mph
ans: 123; mph
